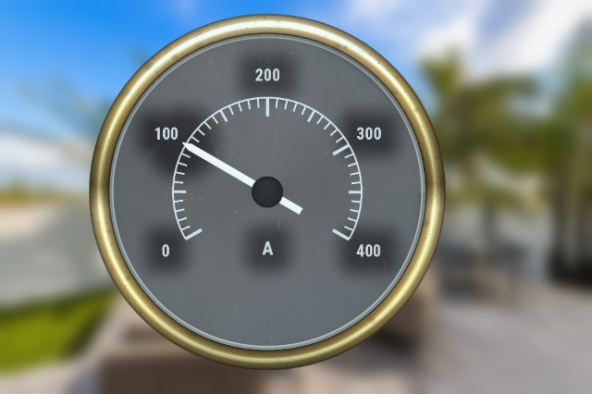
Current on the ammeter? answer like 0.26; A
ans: 100; A
